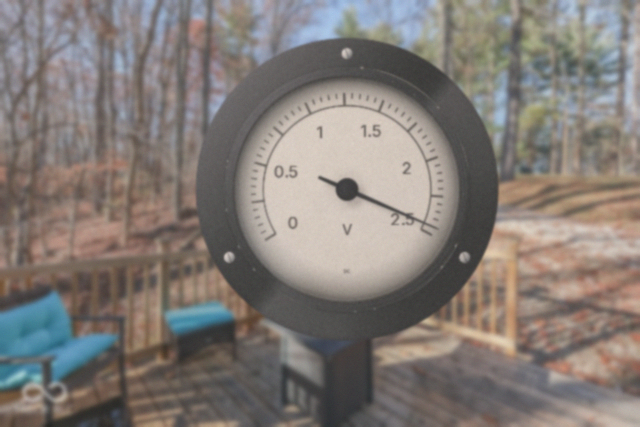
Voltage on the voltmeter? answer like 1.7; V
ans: 2.45; V
